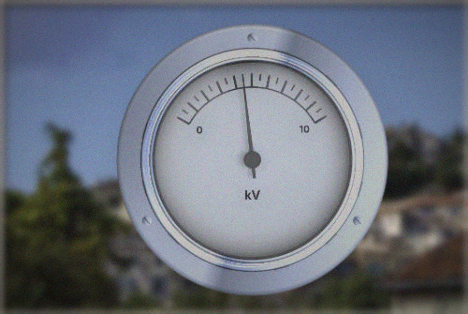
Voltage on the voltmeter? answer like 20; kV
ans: 4.5; kV
